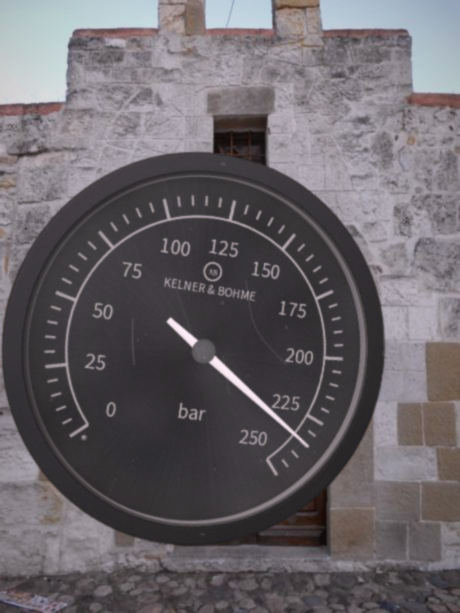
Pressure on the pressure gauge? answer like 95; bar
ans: 235; bar
